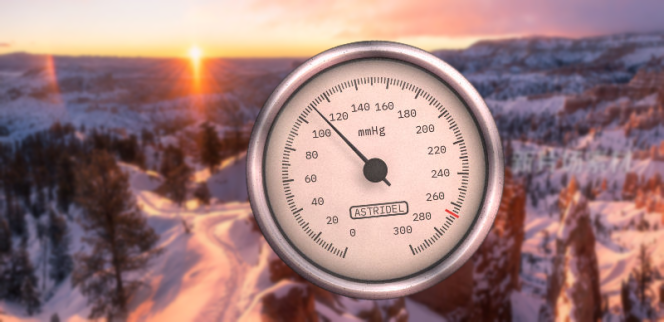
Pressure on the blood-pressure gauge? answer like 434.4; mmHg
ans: 110; mmHg
